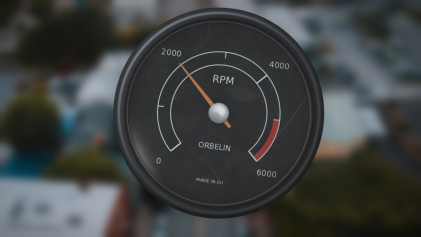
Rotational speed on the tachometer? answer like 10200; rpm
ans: 2000; rpm
